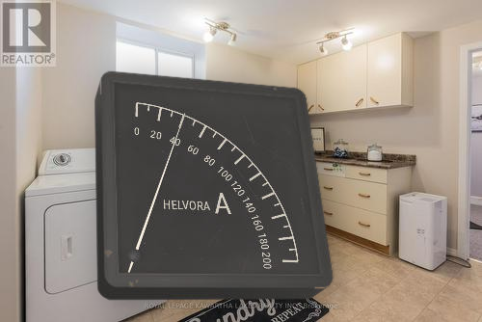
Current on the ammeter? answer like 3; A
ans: 40; A
